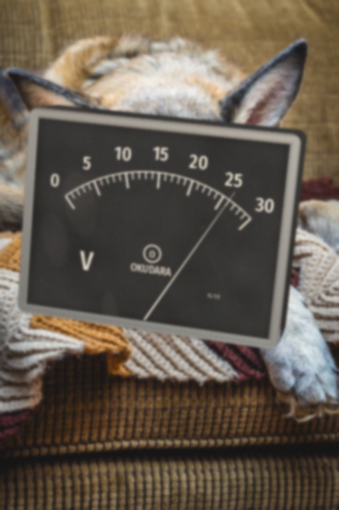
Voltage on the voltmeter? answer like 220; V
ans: 26; V
